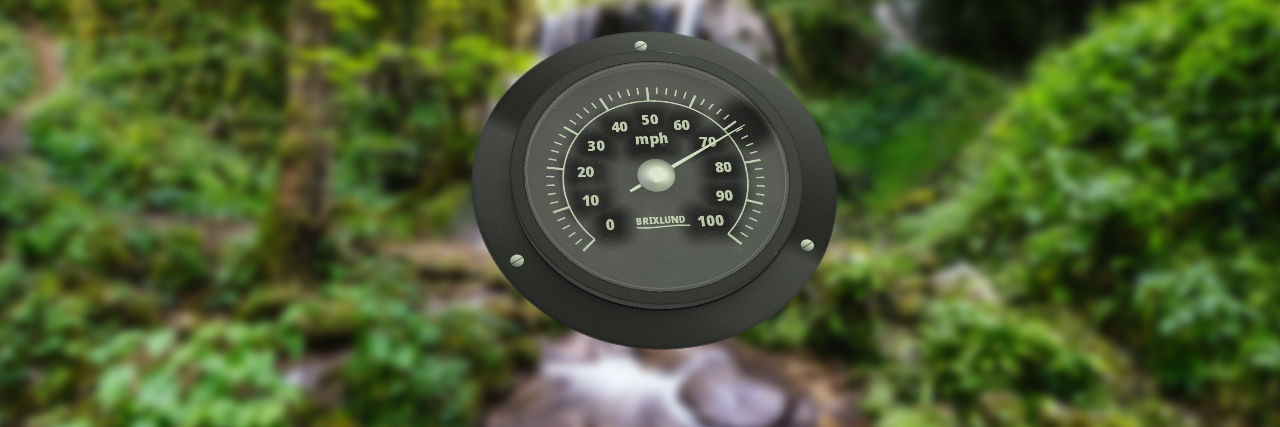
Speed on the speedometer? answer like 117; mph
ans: 72; mph
